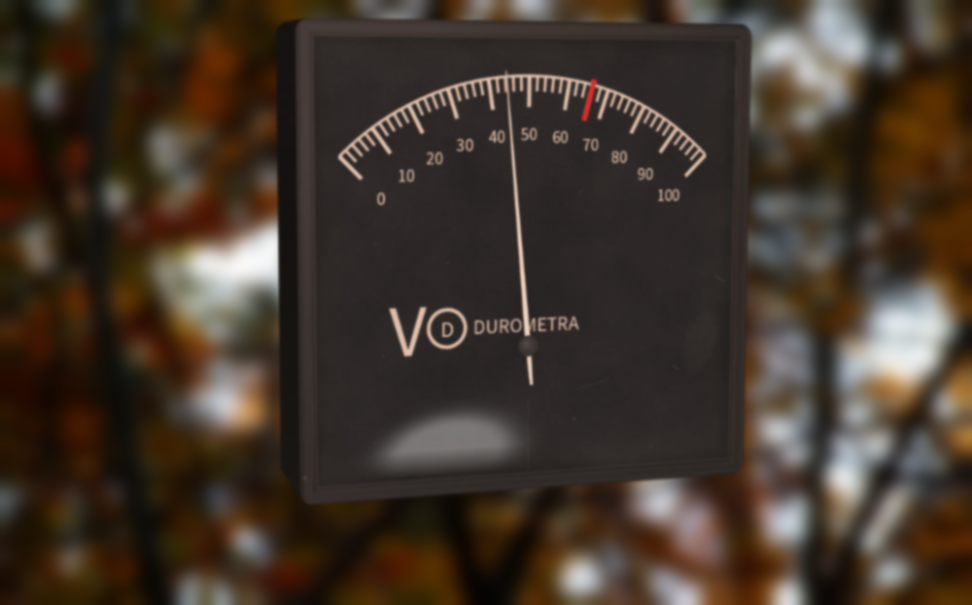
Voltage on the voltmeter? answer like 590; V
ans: 44; V
